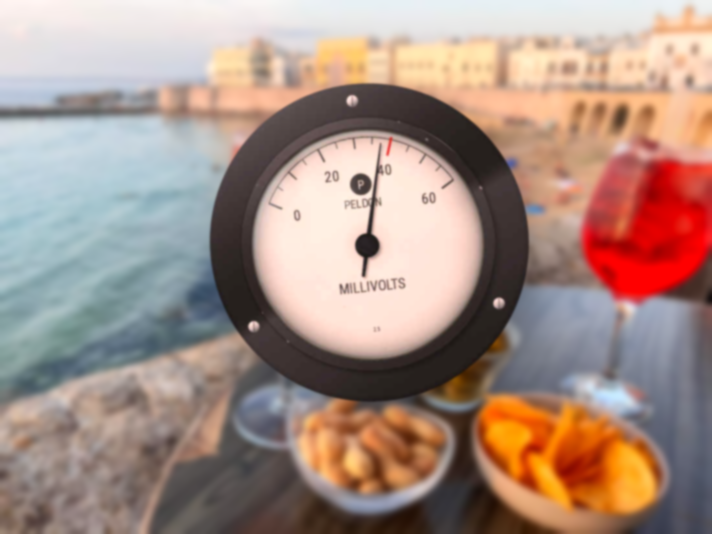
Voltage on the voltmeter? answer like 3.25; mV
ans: 37.5; mV
